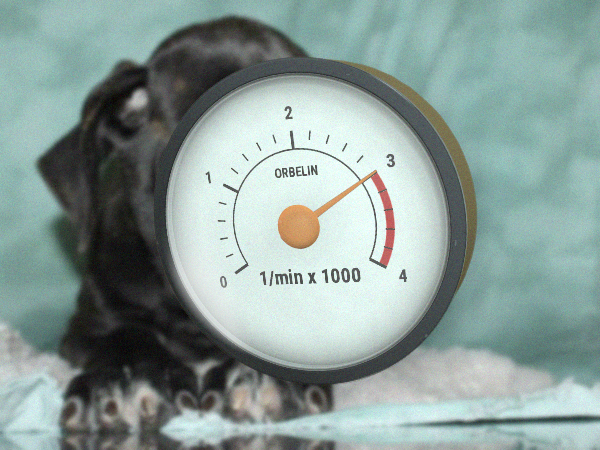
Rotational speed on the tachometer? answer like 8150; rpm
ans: 3000; rpm
